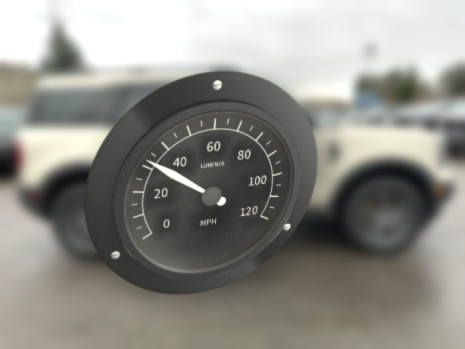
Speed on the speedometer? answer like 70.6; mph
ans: 32.5; mph
